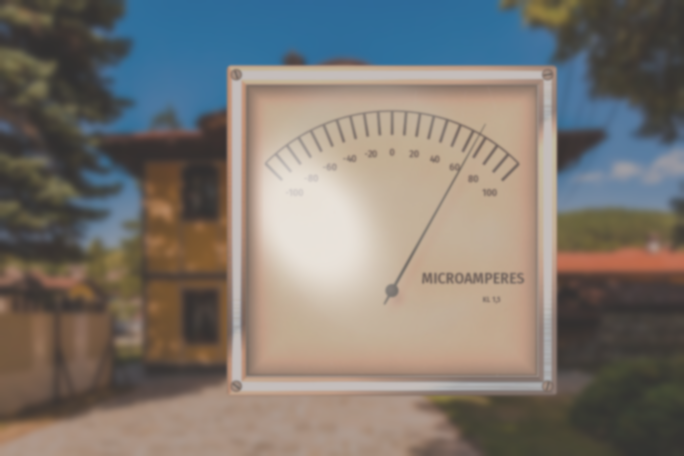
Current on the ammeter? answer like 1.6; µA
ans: 65; µA
